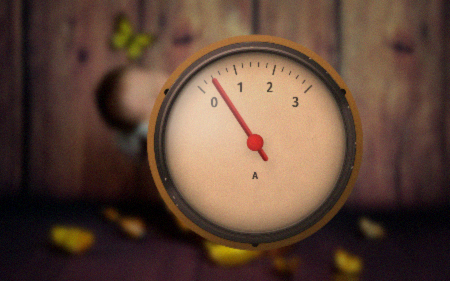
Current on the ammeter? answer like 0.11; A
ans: 0.4; A
